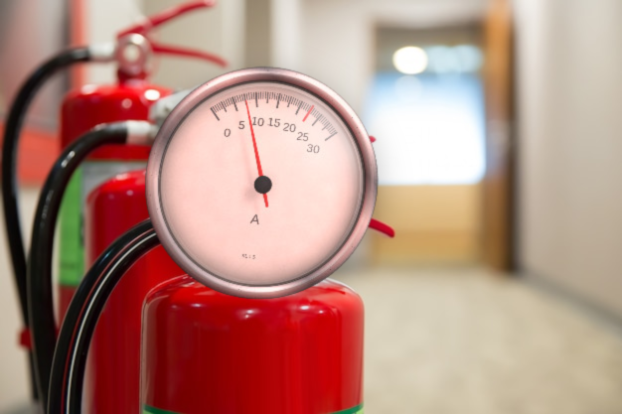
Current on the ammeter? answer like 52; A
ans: 7.5; A
